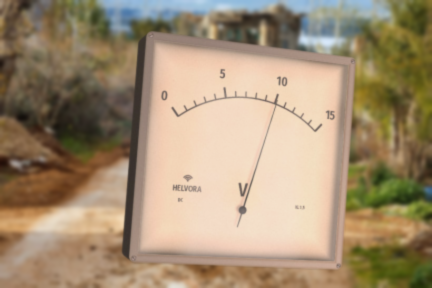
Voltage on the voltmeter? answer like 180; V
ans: 10; V
